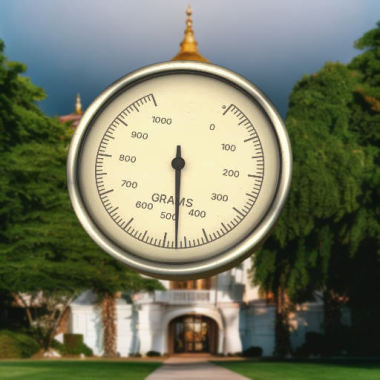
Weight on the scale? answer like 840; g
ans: 470; g
